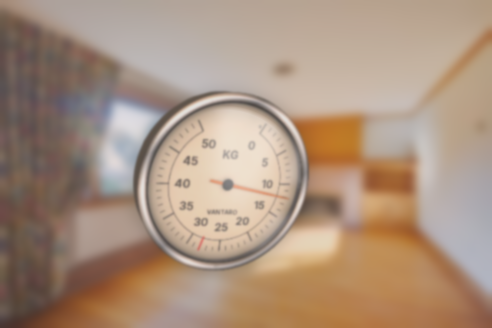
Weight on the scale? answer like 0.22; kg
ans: 12; kg
